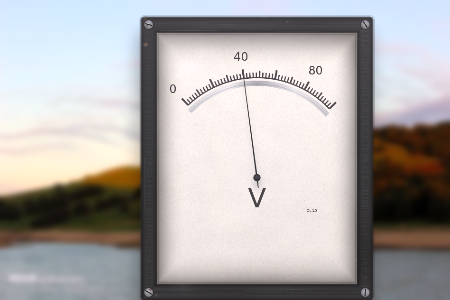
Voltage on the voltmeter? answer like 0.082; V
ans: 40; V
